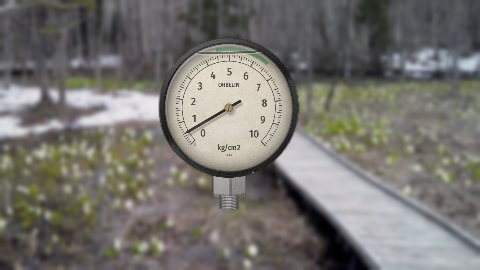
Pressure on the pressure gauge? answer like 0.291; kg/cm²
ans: 0.5; kg/cm²
